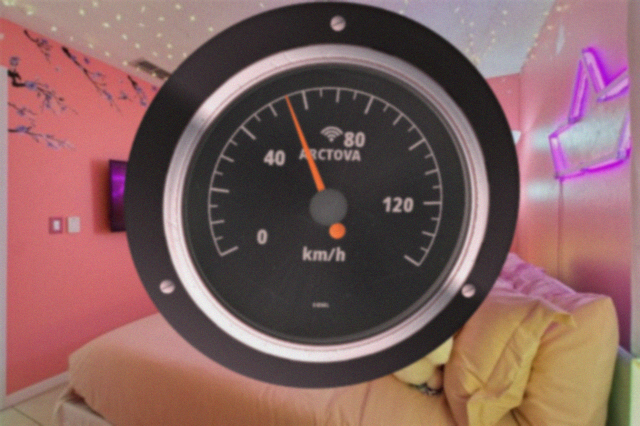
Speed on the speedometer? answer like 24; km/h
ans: 55; km/h
